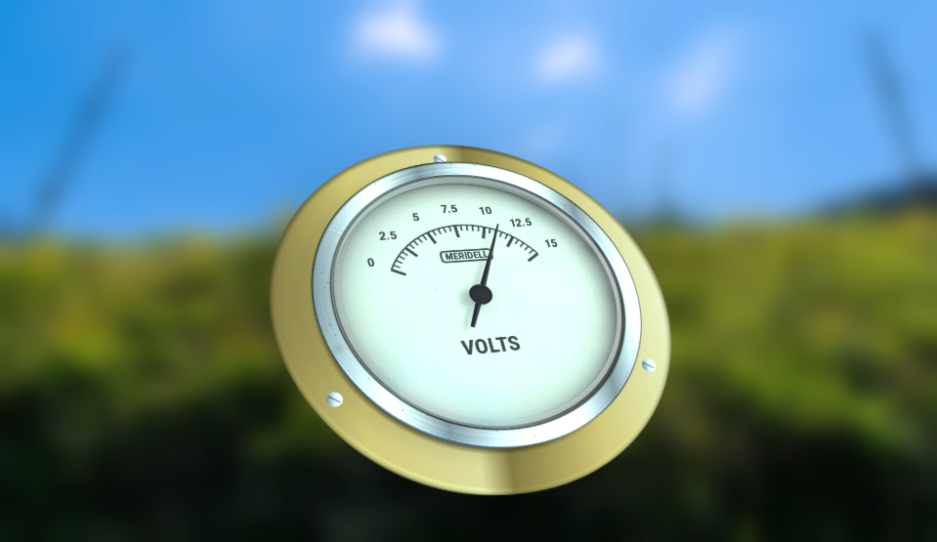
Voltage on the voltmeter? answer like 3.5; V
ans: 11; V
